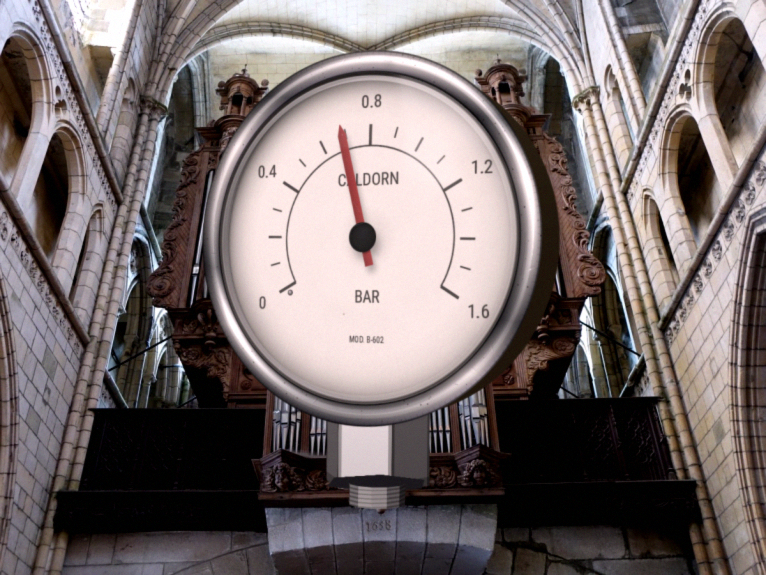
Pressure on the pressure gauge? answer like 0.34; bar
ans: 0.7; bar
